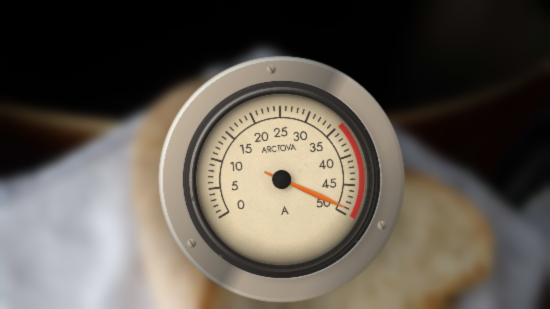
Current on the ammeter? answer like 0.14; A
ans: 49; A
